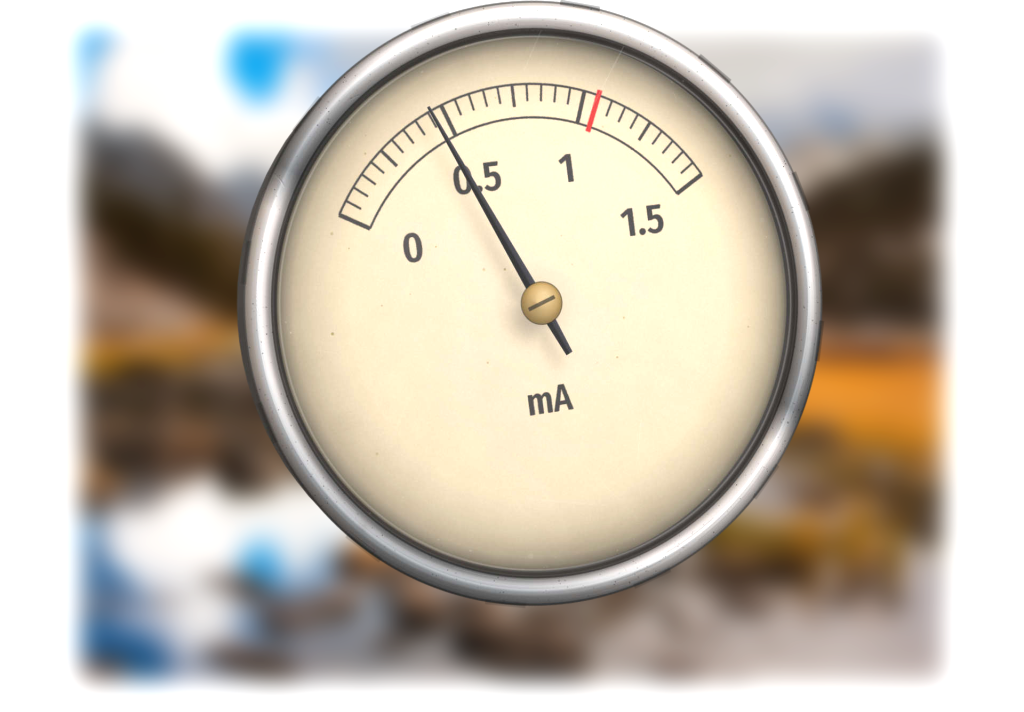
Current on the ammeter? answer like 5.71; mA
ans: 0.45; mA
